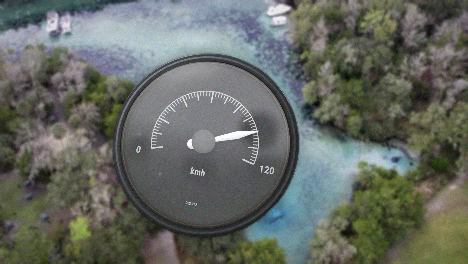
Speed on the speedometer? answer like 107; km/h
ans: 100; km/h
